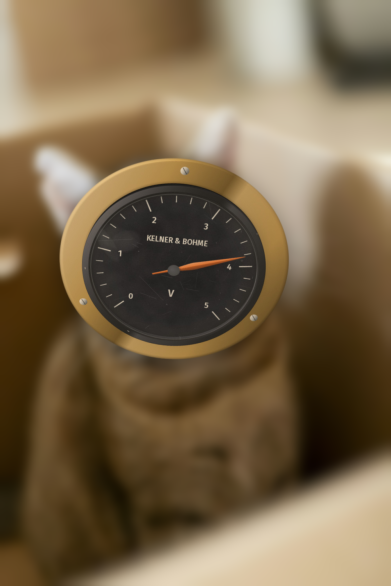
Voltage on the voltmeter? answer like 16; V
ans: 3.8; V
